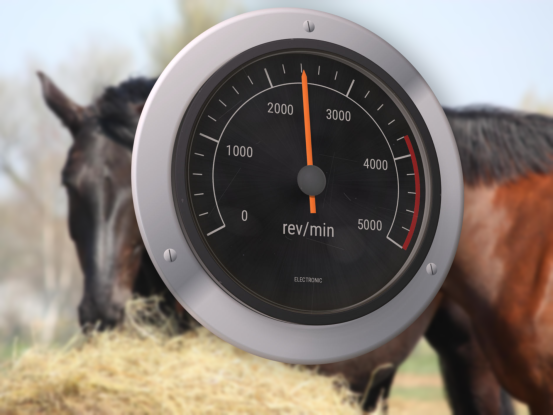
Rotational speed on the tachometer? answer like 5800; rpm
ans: 2400; rpm
